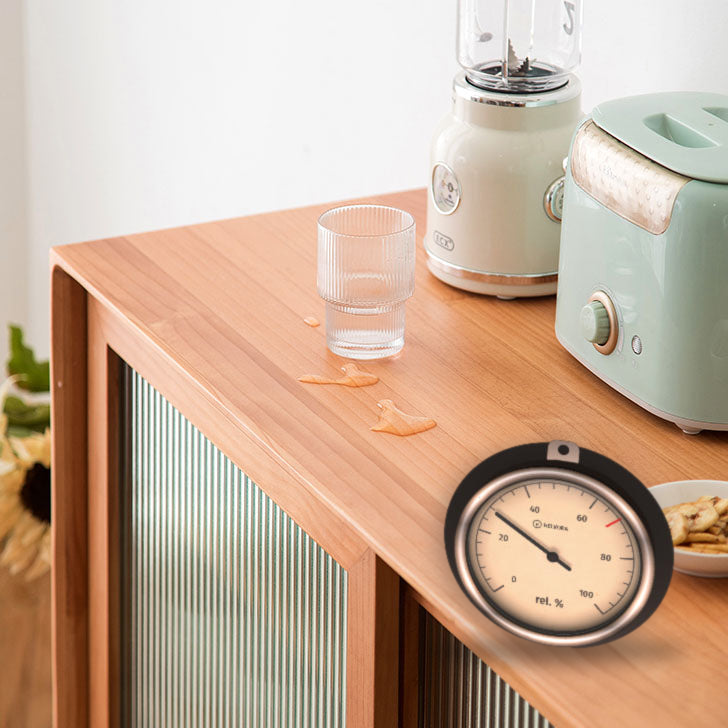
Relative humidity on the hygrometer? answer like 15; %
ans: 28; %
